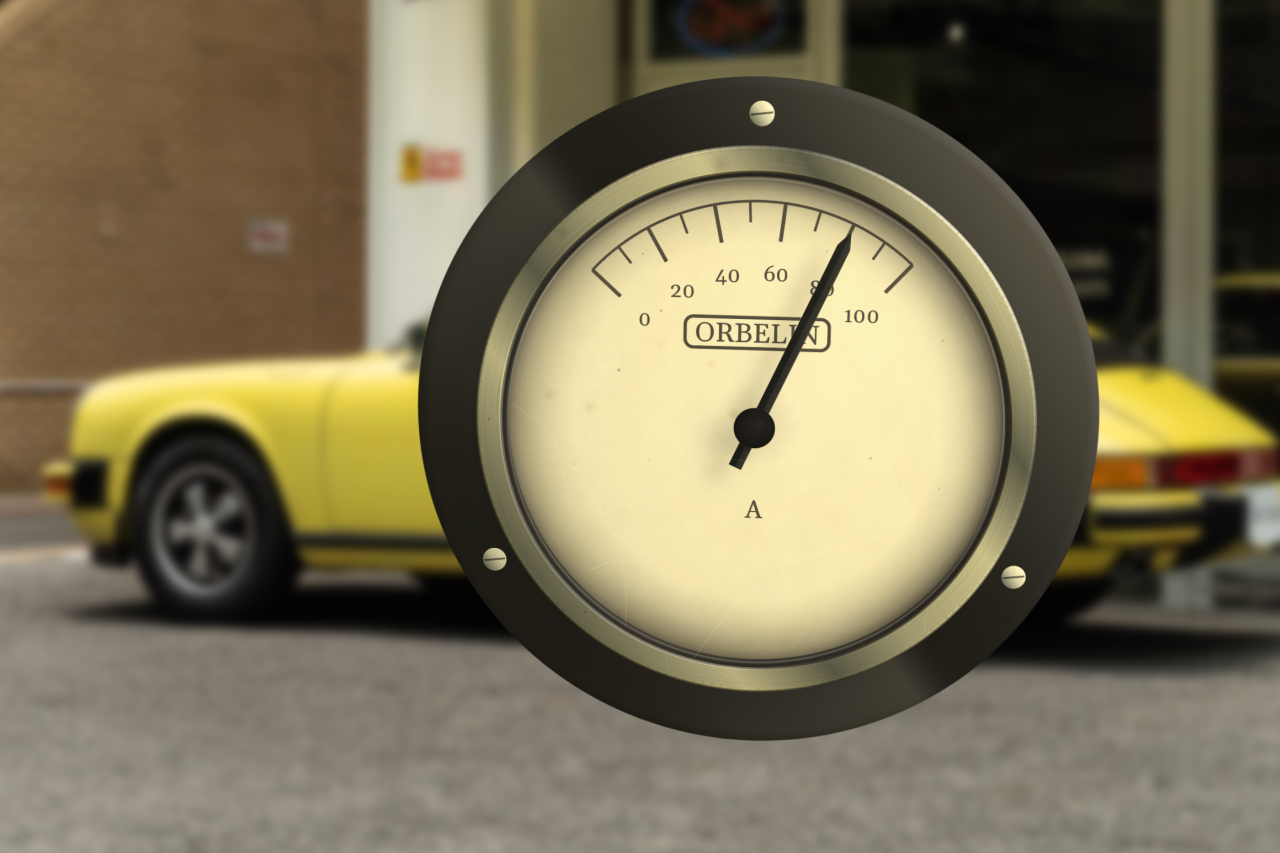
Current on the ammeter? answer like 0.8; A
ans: 80; A
